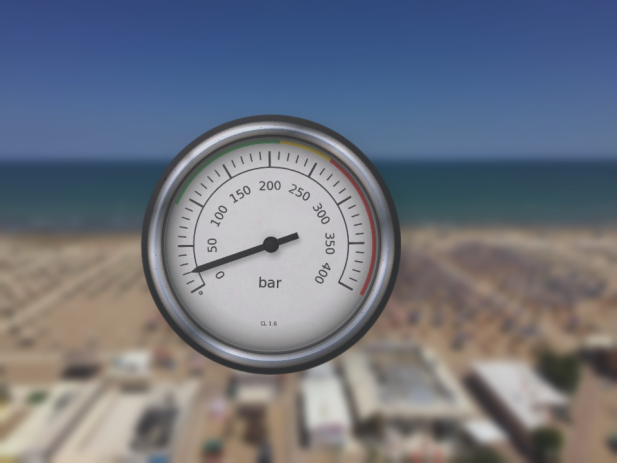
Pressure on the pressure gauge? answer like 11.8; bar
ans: 20; bar
